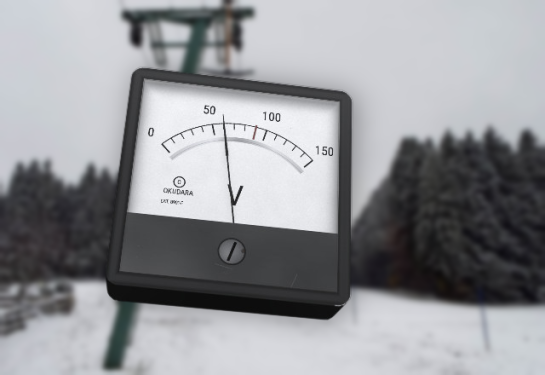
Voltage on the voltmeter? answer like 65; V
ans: 60; V
